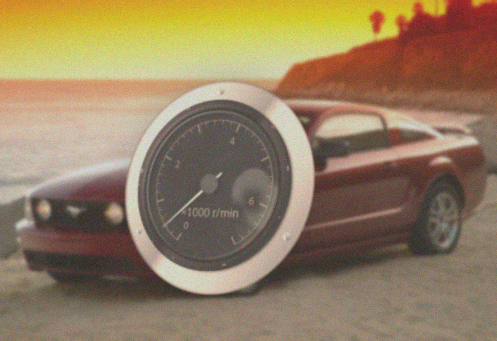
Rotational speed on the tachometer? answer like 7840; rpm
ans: 400; rpm
